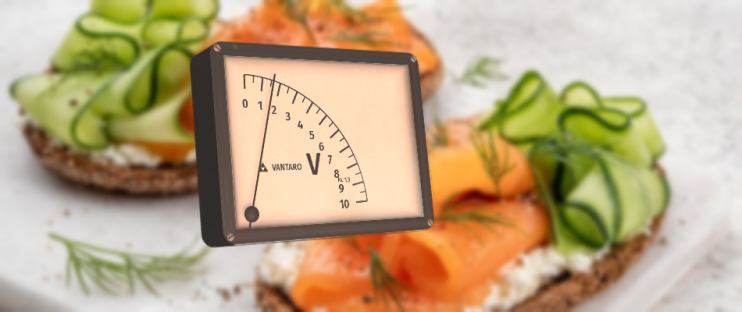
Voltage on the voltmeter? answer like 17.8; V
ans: 1.5; V
